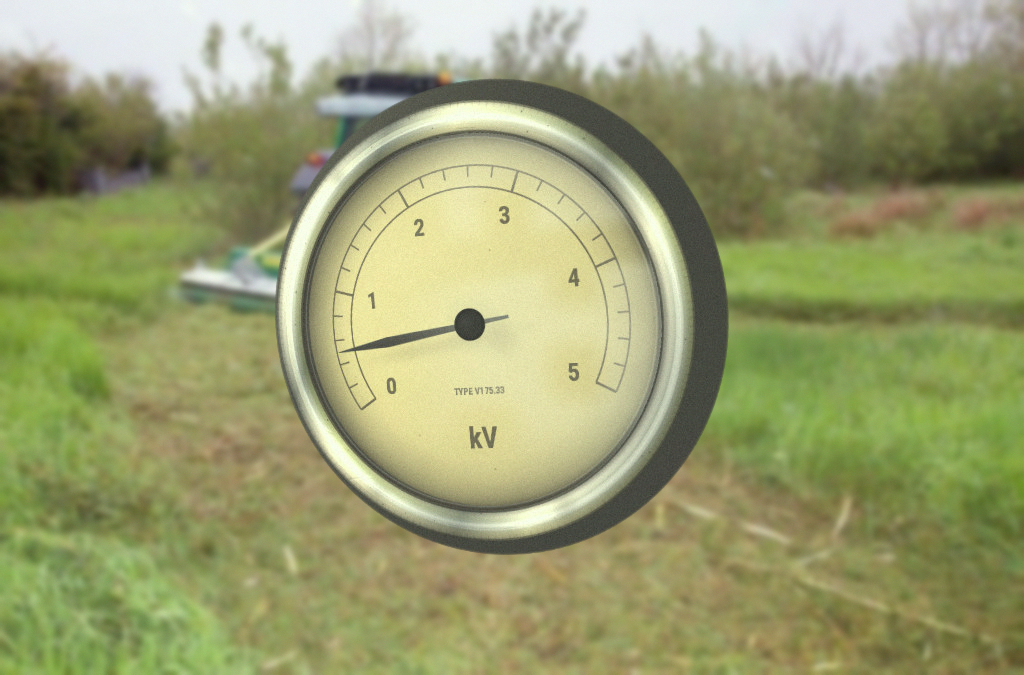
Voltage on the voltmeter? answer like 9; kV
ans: 0.5; kV
